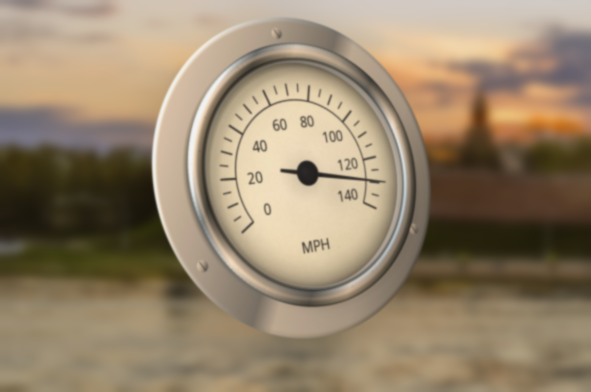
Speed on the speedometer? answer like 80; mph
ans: 130; mph
